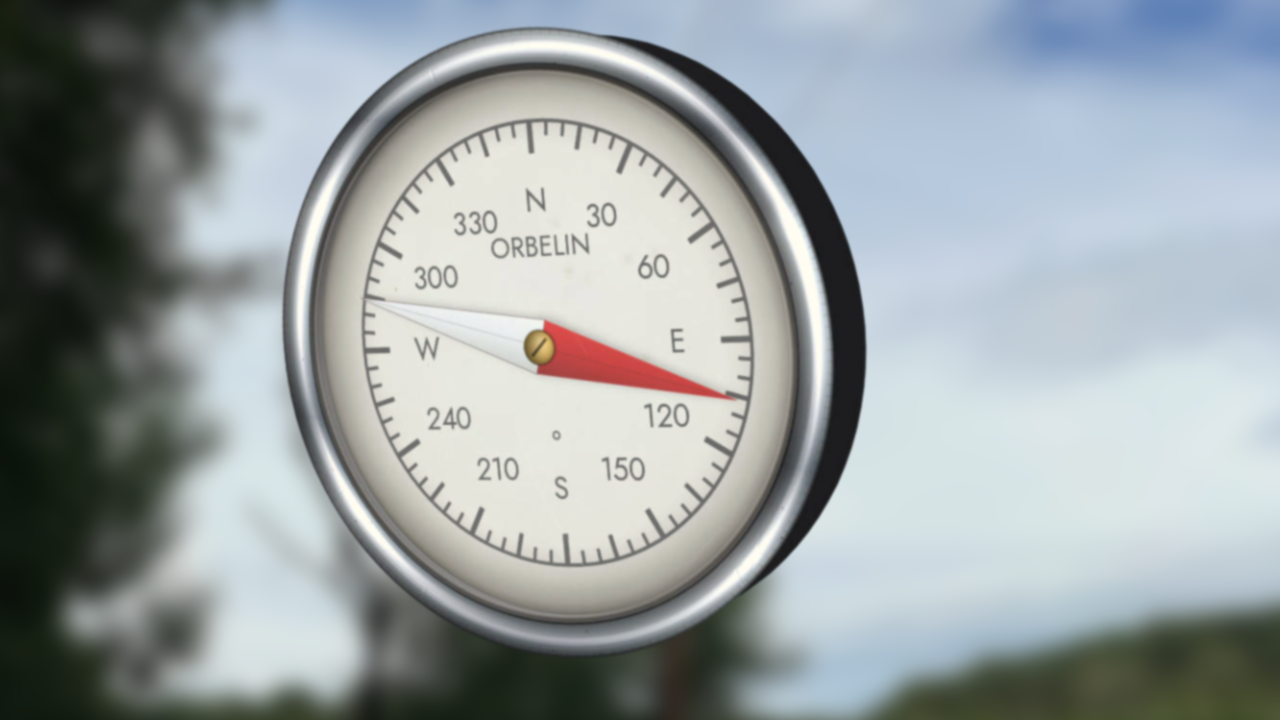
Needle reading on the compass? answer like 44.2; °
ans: 105; °
